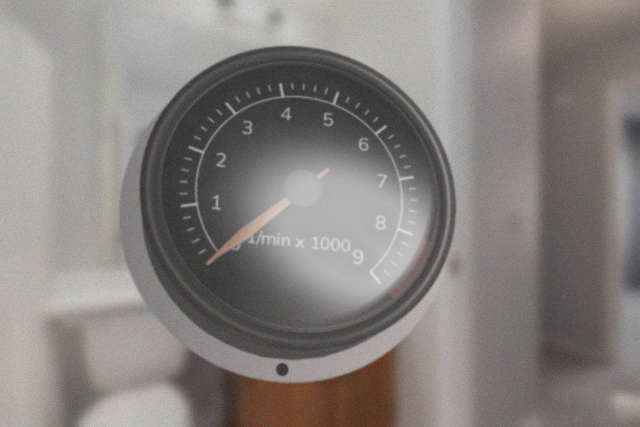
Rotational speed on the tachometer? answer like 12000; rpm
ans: 0; rpm
